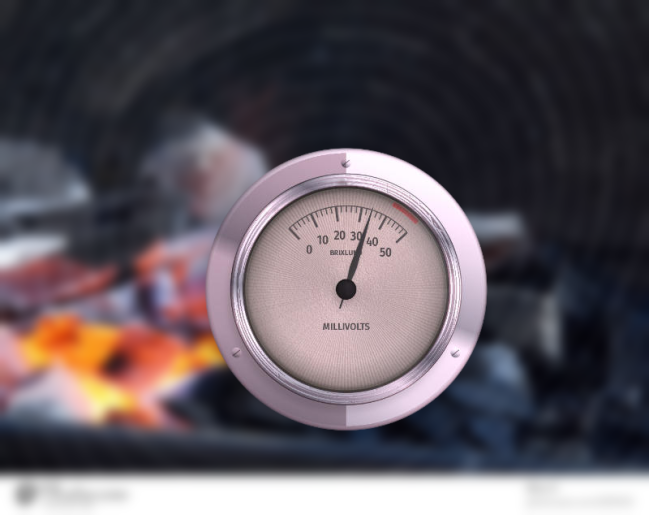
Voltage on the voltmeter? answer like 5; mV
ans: 34; mV
